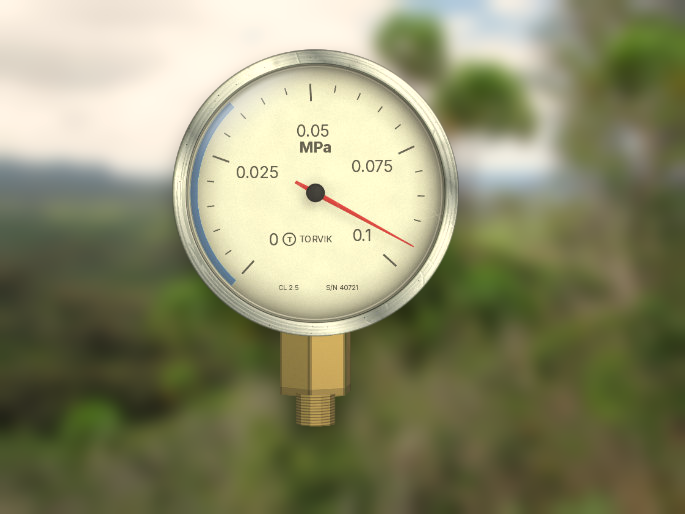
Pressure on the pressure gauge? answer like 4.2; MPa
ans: 0.095; MPa
